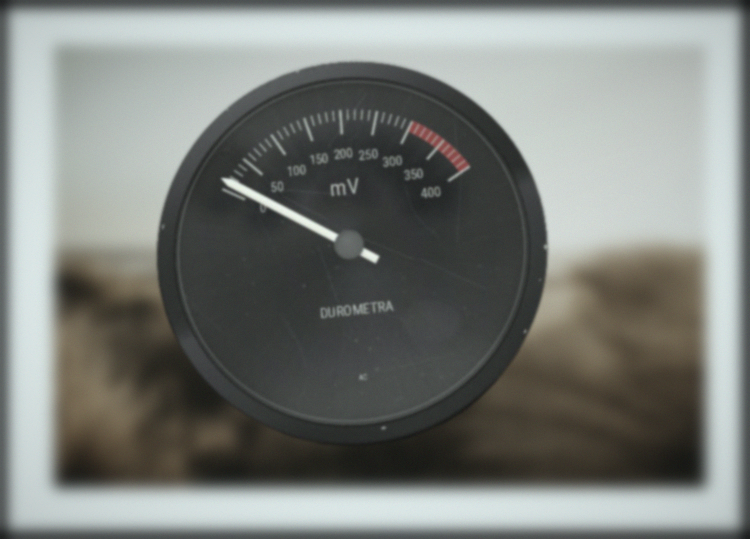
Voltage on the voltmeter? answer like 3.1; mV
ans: 10; mV
